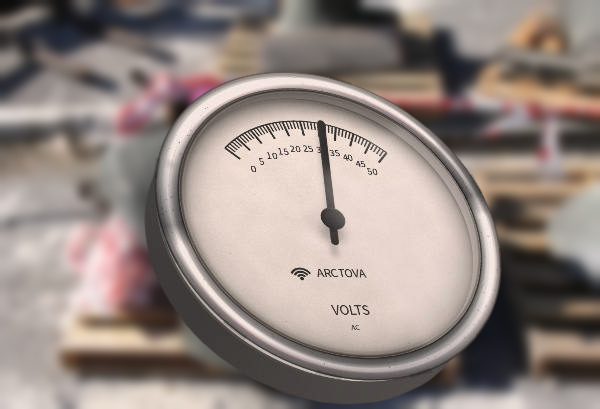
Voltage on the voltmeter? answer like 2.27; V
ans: 30; V
